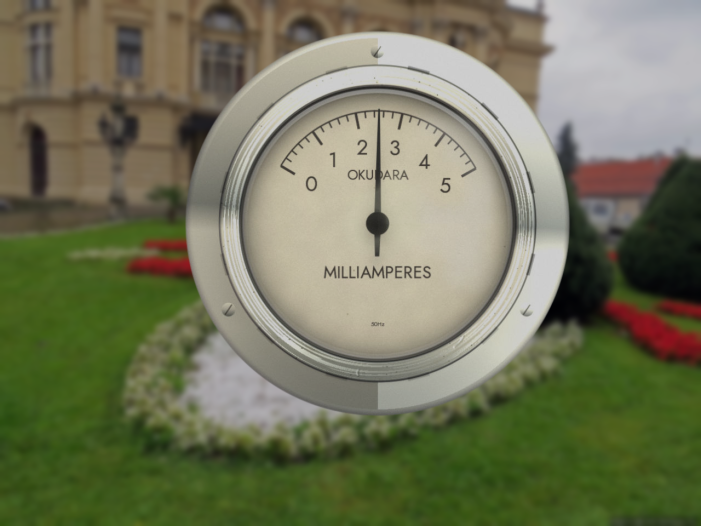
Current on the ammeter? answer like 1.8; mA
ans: 2.5; mA
